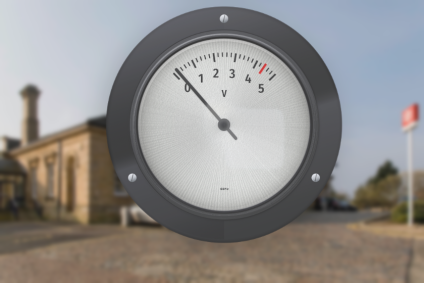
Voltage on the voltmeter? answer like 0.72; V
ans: 0.2; V
